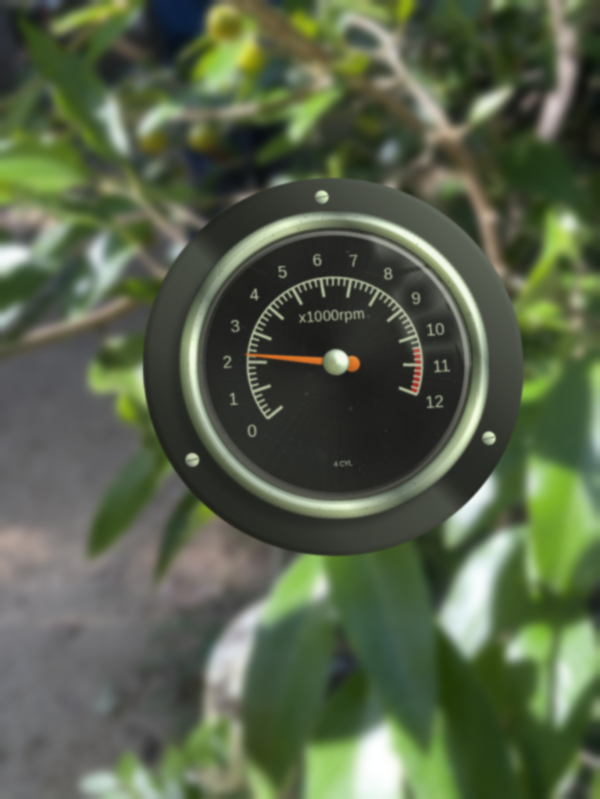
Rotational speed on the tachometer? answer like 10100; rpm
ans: 2200; rpm
